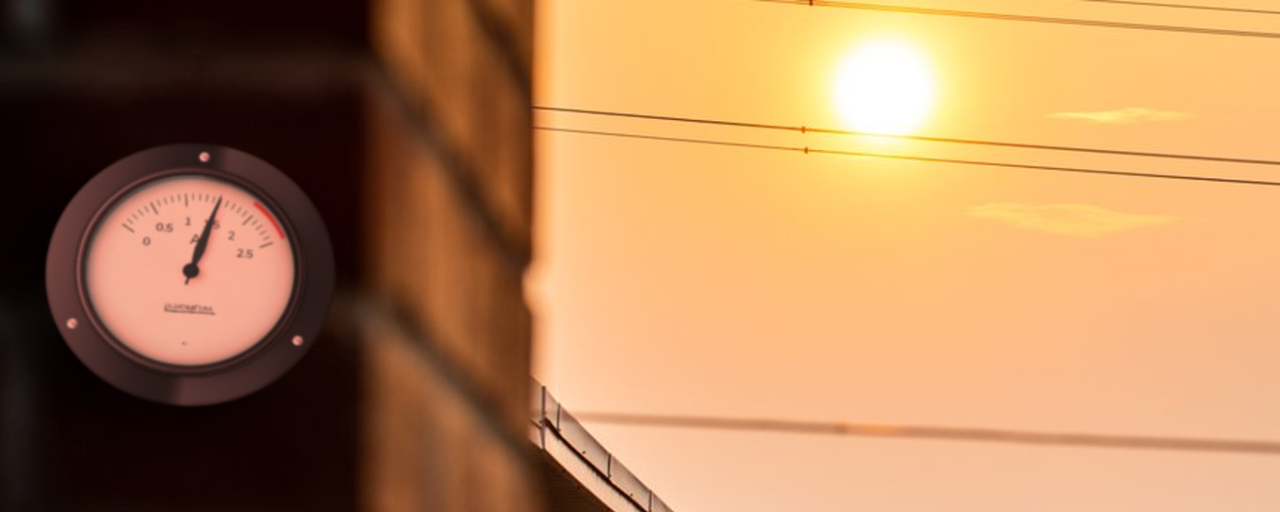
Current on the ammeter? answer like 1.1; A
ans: 1.5; A
